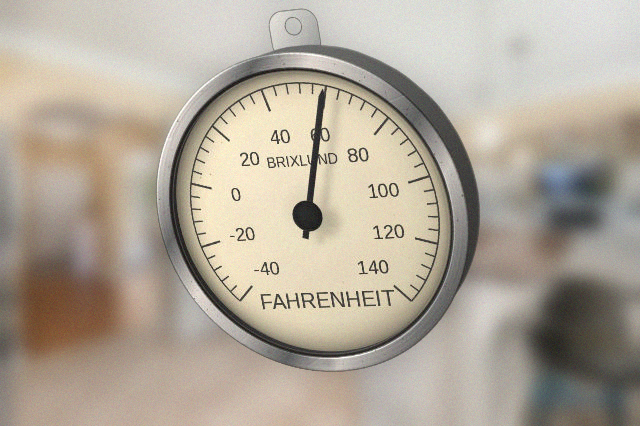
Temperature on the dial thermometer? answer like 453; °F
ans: 60; °F
